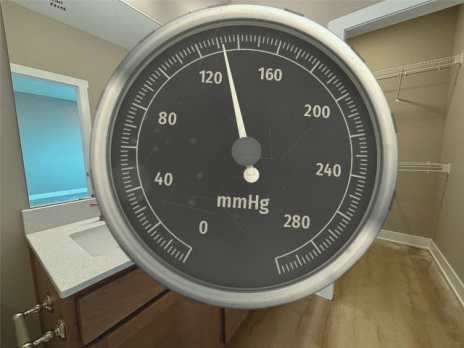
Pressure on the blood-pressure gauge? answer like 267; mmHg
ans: 132; mmHg
